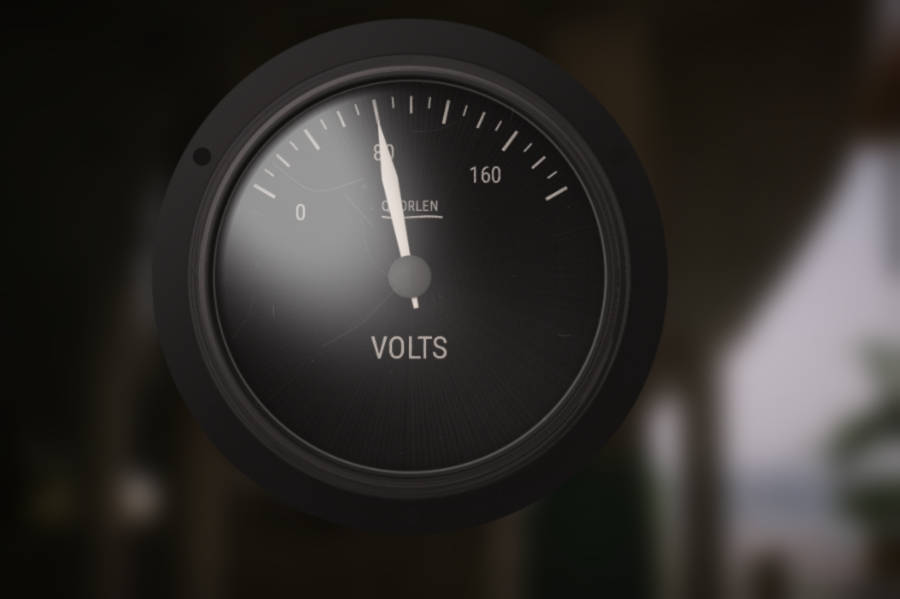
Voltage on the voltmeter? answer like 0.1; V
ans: 80; V
